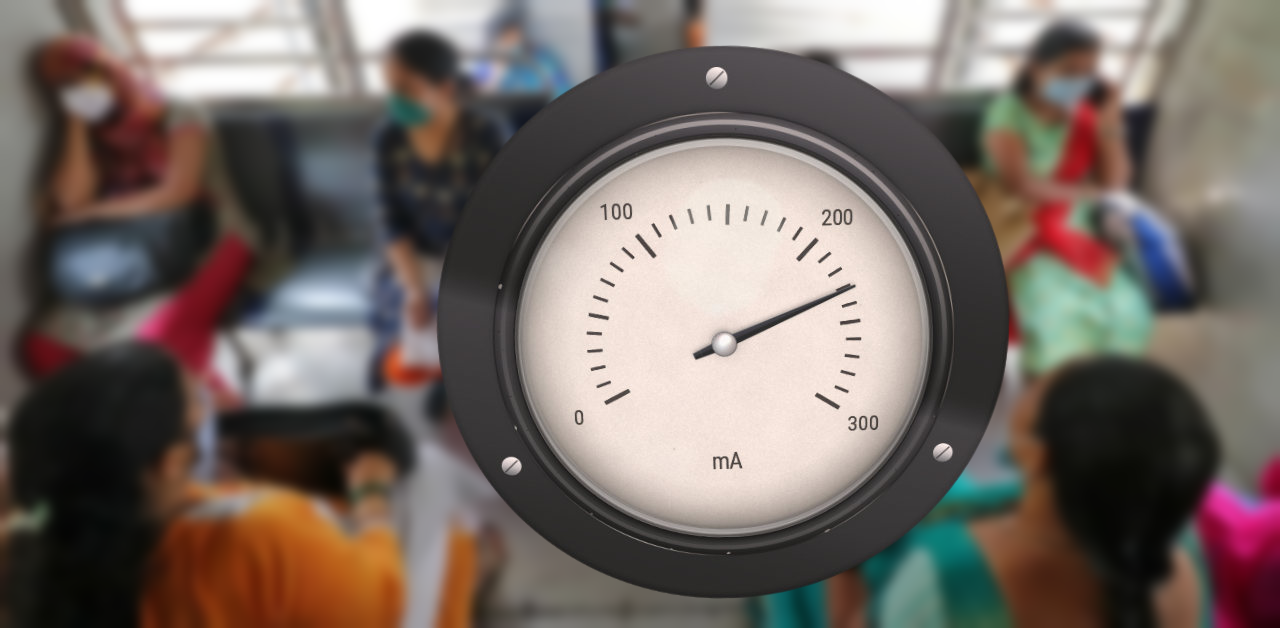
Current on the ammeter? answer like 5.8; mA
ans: 230; mA
